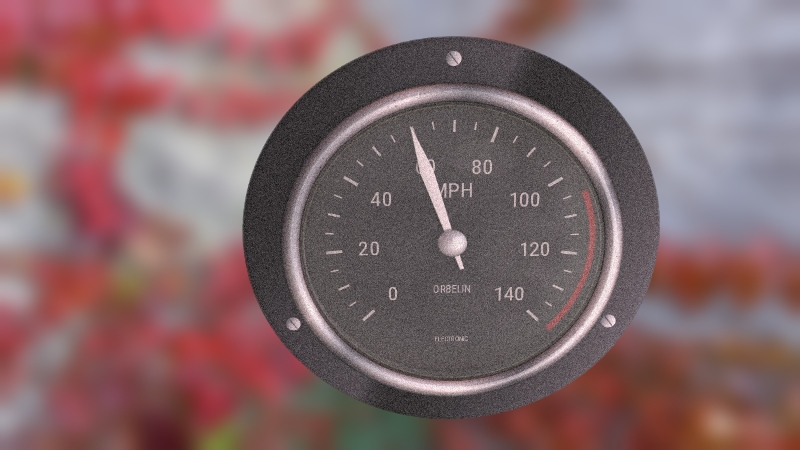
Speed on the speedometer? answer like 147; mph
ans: 60; mph
